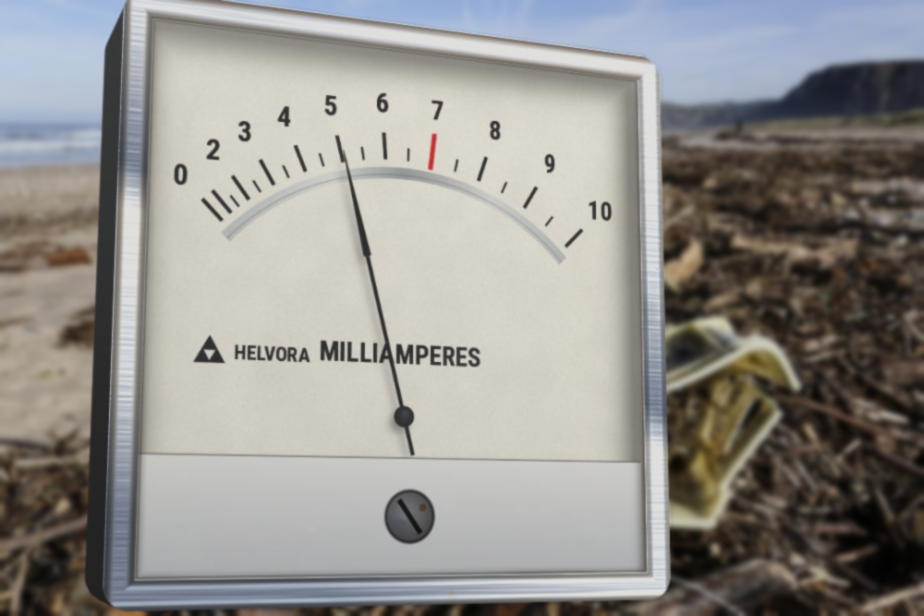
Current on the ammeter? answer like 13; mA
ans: 5; mA
